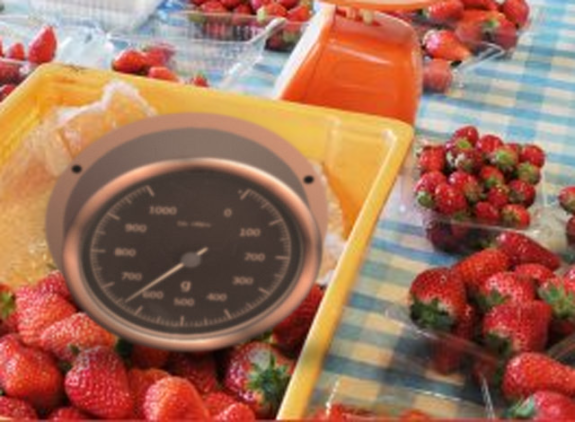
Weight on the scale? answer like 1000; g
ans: 650; g
